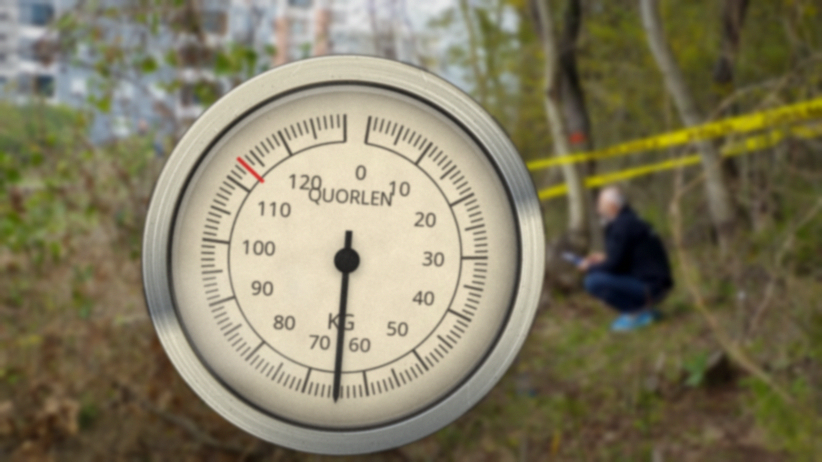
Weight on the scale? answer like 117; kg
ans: 65; kg
